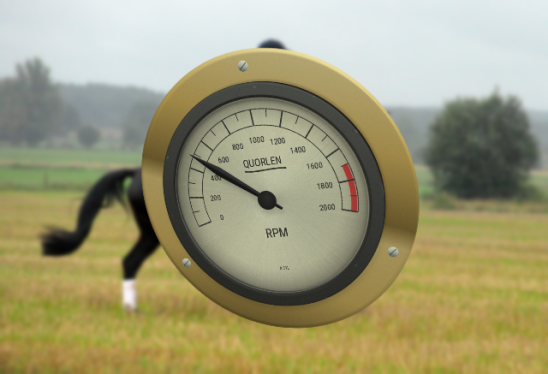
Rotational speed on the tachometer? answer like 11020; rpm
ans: 500; rpm
